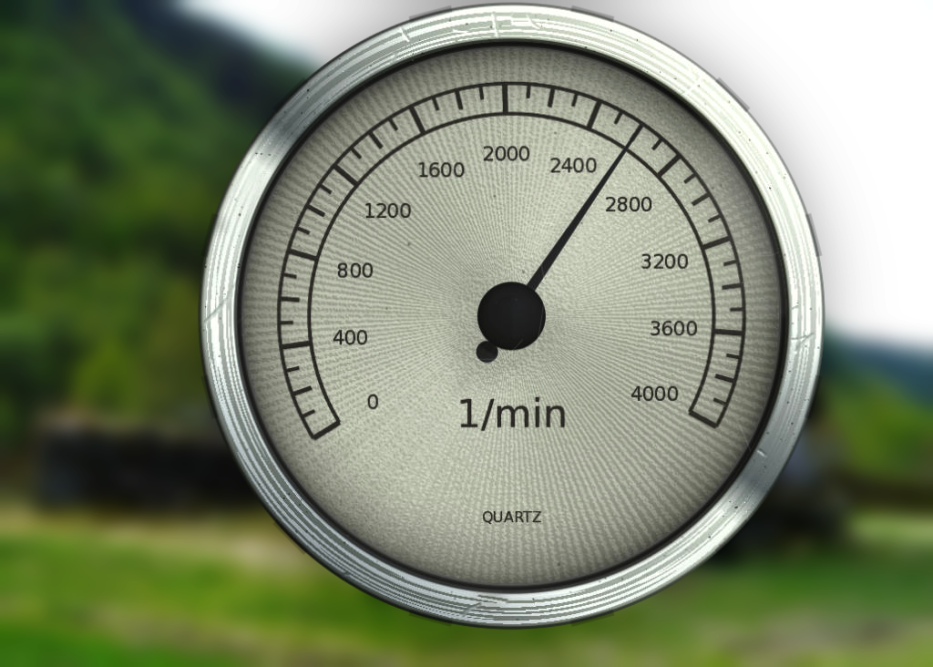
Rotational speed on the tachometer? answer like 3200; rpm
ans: 2600; rpm
